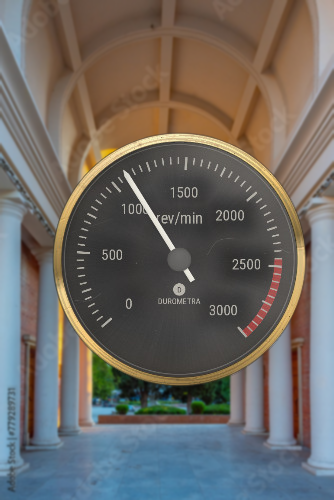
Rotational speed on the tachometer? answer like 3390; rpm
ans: 1100; rpm
